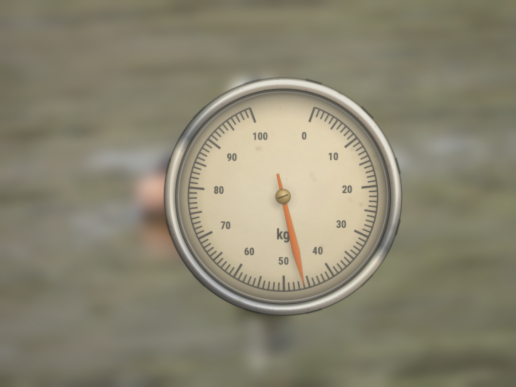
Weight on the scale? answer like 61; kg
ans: 46; kg
